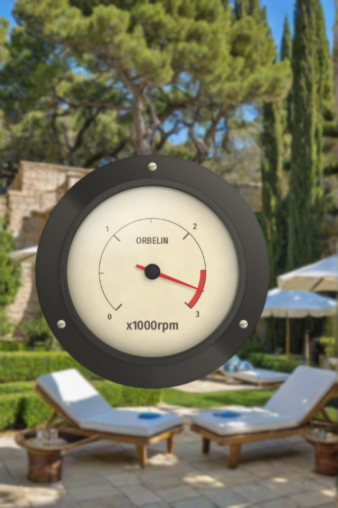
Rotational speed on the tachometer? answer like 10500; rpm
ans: 2750; rpm
